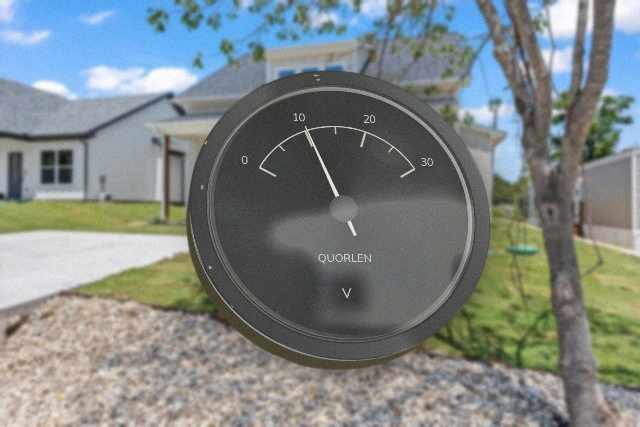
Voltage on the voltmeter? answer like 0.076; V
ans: 10; V
